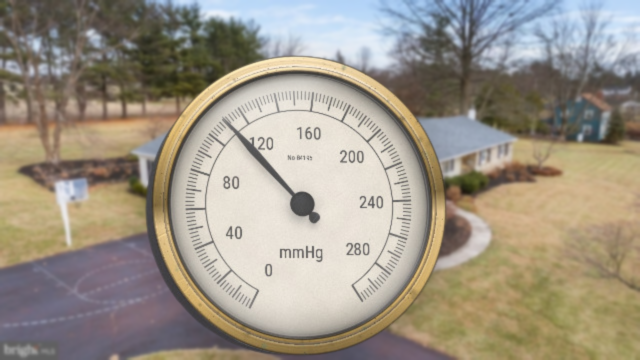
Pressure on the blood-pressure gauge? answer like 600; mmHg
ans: 110; mmHg
